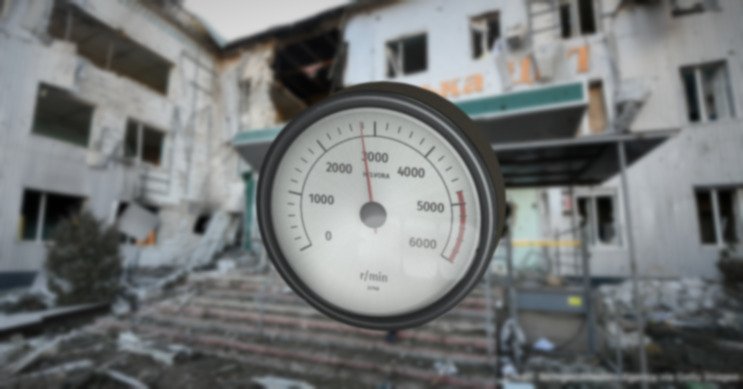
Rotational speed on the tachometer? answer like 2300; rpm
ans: 2800; rpm
